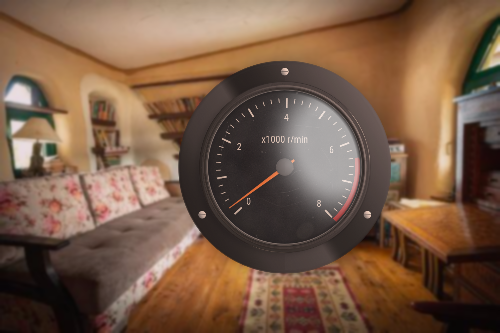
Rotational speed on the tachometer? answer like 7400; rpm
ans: 200; rpm
